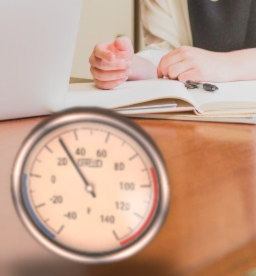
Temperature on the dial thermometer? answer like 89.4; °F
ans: 30; °F
